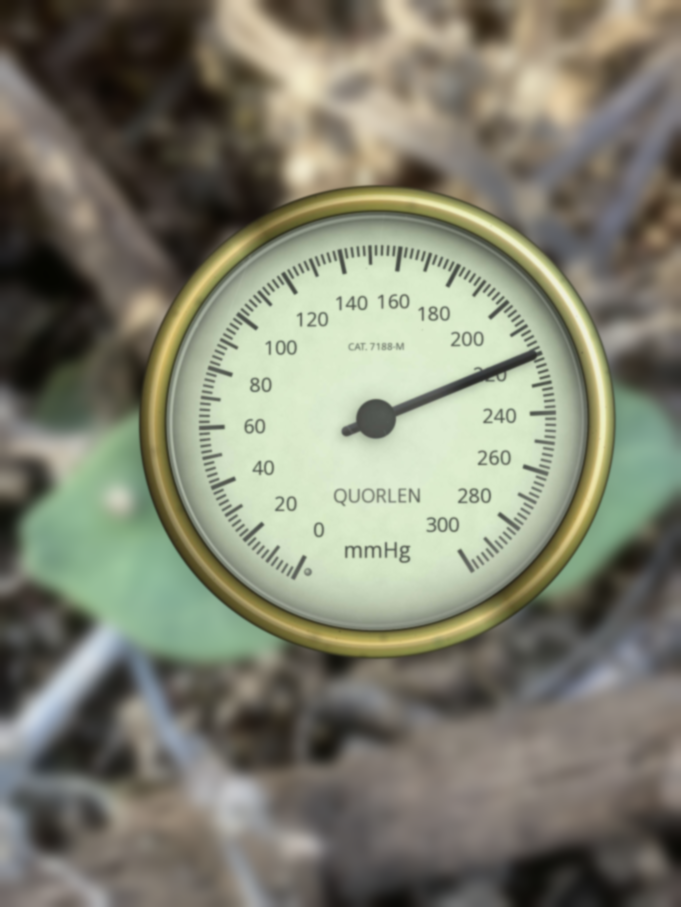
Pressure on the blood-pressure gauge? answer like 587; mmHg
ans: 220; mmHg
